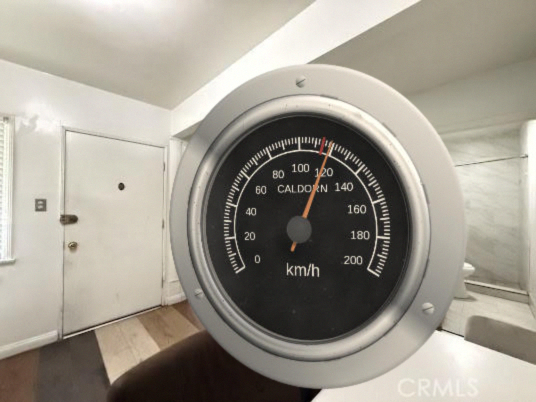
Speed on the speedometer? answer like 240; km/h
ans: 120; km/h
